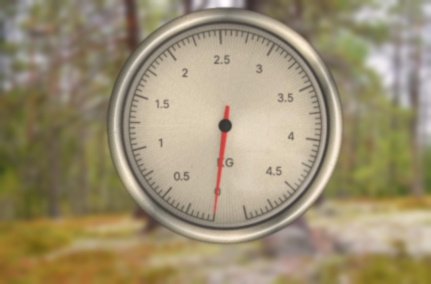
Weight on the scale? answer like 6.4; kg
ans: 0; kg
